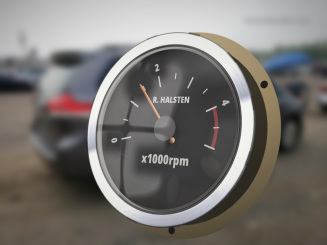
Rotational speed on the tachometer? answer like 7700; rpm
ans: 1500; rpm
